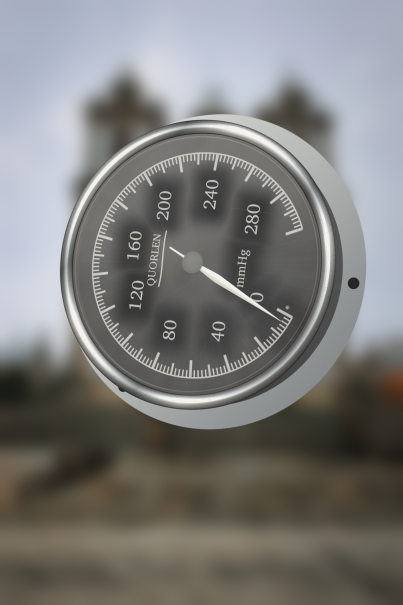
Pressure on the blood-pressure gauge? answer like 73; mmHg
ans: 4; mmHg
